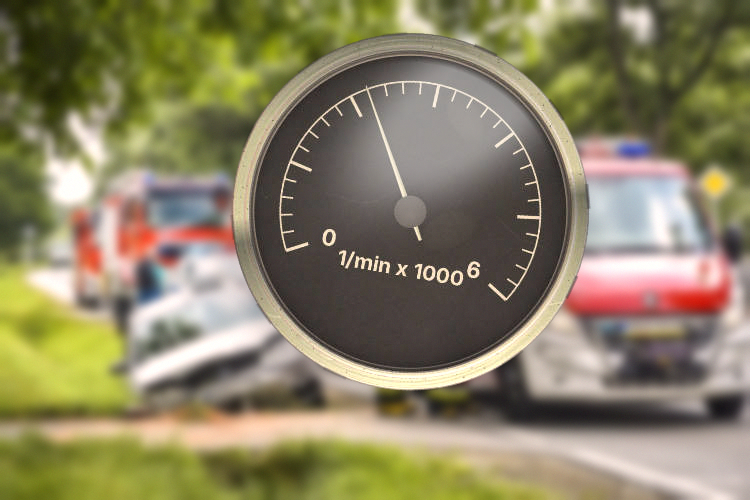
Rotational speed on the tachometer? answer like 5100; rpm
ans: 2200; rpm
